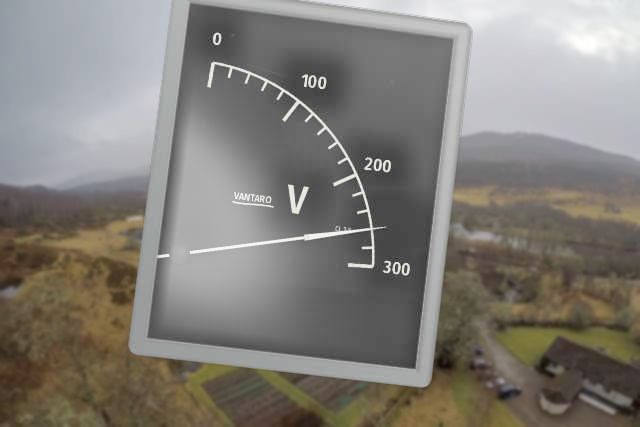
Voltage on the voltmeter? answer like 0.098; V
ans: 260; V
